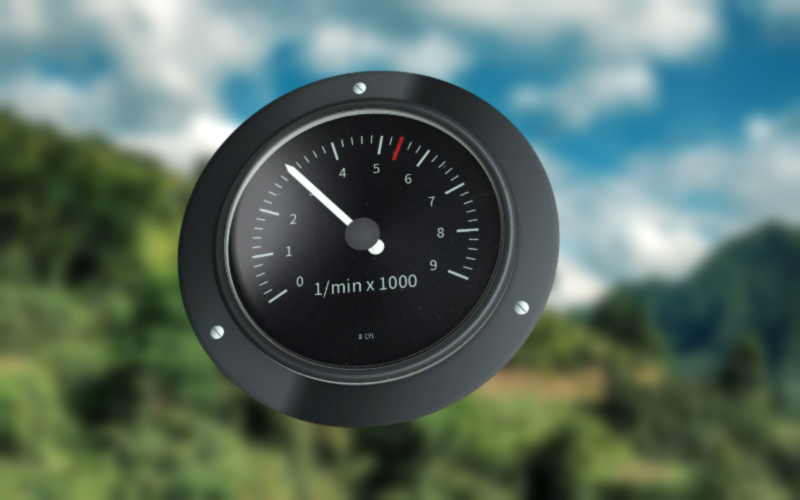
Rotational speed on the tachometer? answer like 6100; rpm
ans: 3000; rpm
